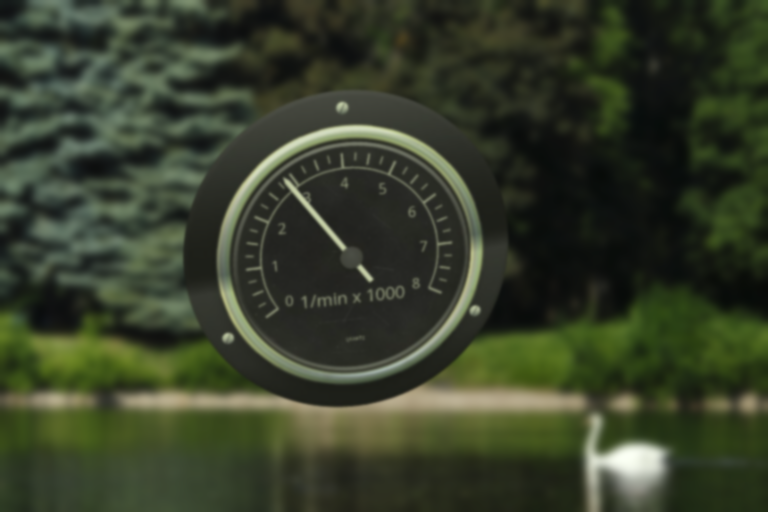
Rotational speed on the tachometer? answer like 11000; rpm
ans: 2875; rpm
